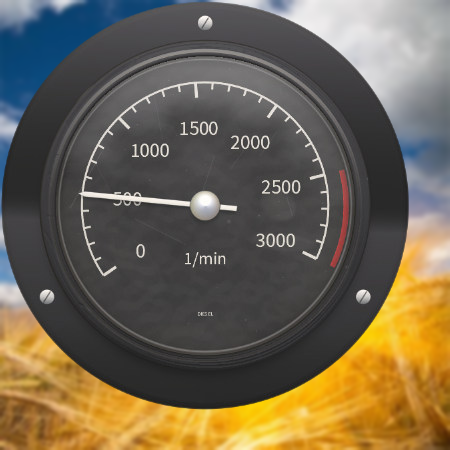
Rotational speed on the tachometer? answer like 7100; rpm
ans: 500; rpm
